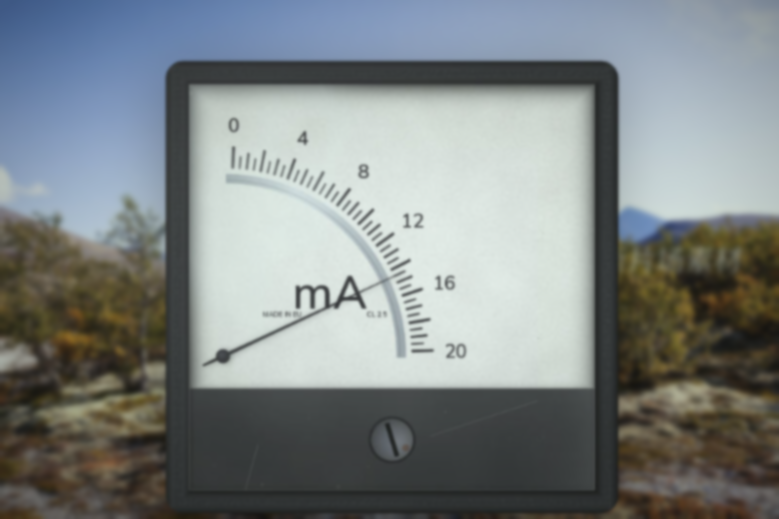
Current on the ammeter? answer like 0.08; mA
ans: 14.5; mA
